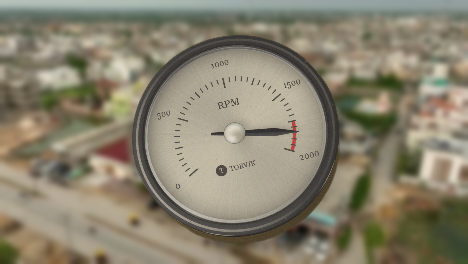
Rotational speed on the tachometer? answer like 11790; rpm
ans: 1850; rpm
